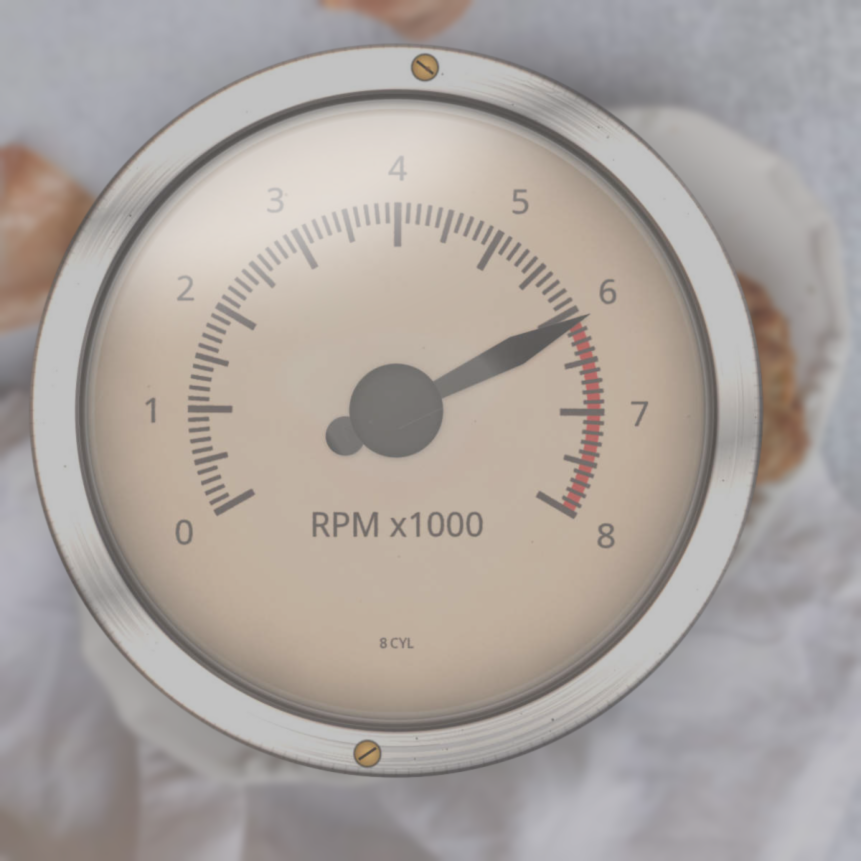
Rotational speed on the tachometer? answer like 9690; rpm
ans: 6100; rpm
